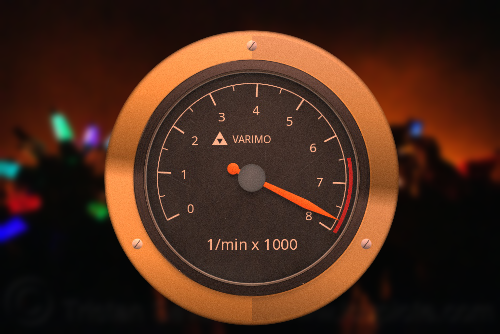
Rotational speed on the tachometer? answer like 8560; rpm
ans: 7750; rpm
